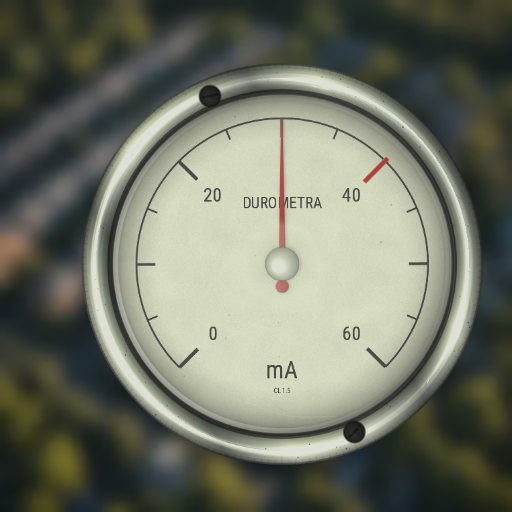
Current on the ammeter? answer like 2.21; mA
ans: 30; mA
